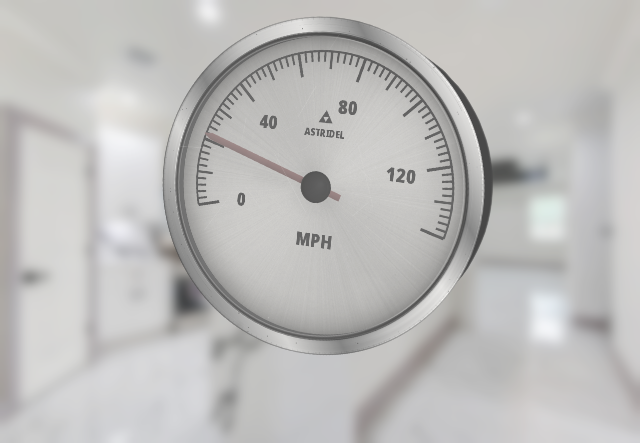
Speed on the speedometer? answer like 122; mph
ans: 22; mph
